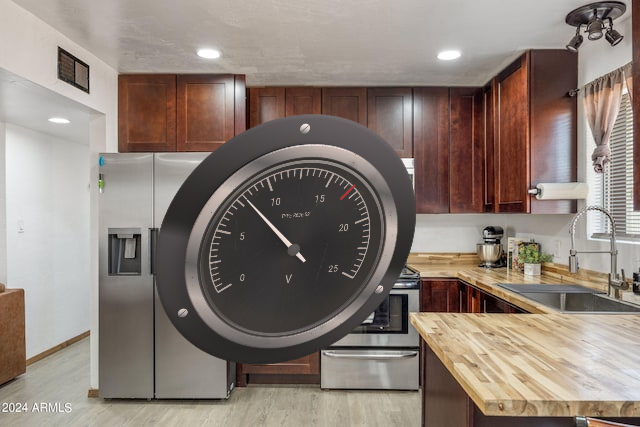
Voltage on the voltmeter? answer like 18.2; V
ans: 8; V
